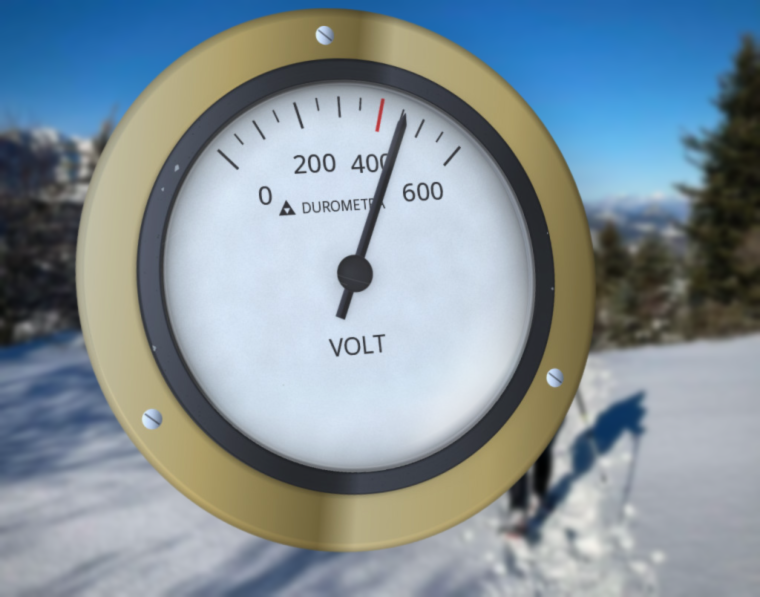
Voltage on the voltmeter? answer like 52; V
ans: 450; V
